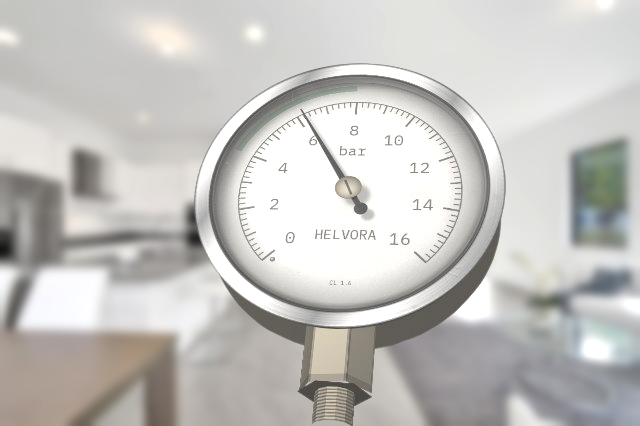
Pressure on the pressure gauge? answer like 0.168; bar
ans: 6.2; bar
